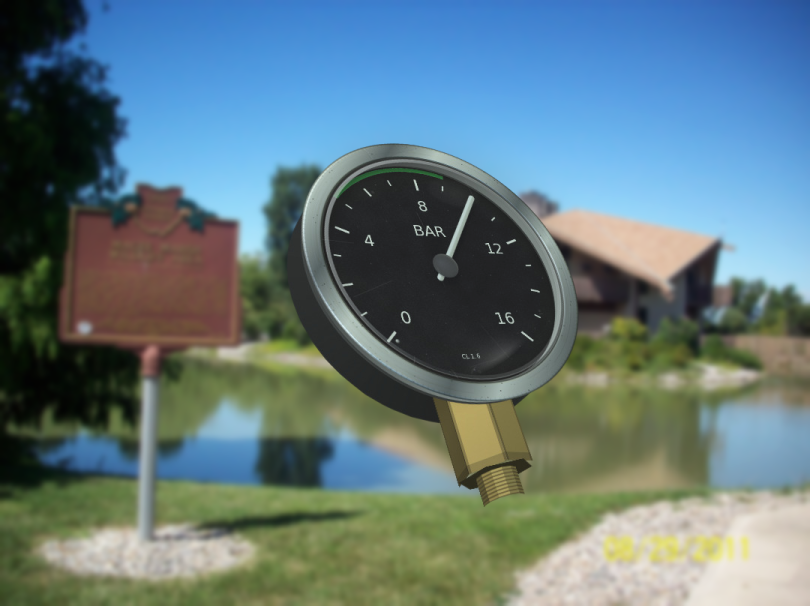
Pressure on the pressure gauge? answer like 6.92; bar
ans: 10; bar
